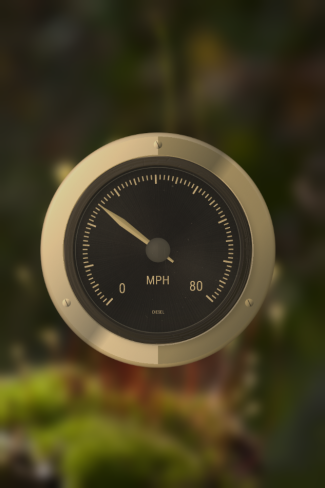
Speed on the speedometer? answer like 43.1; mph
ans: 25; mph
